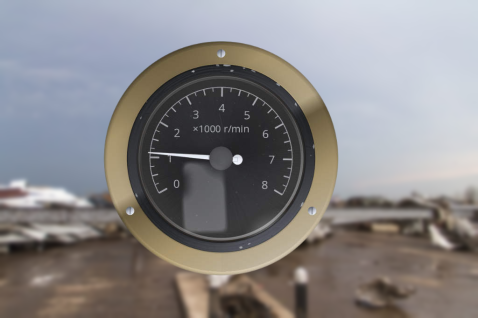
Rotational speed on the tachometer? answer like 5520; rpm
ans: 1125; rpm
